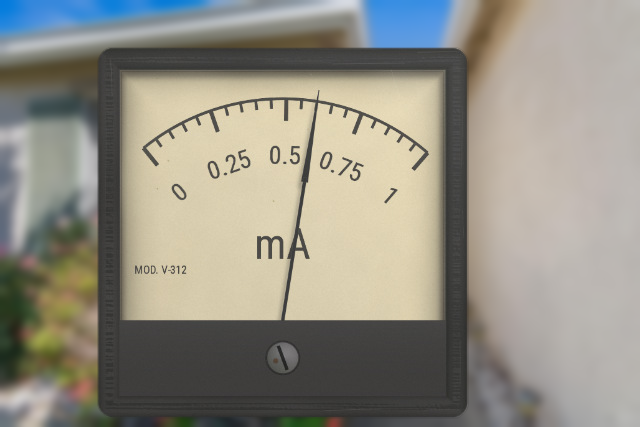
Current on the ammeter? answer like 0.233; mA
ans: 0.6; mA
